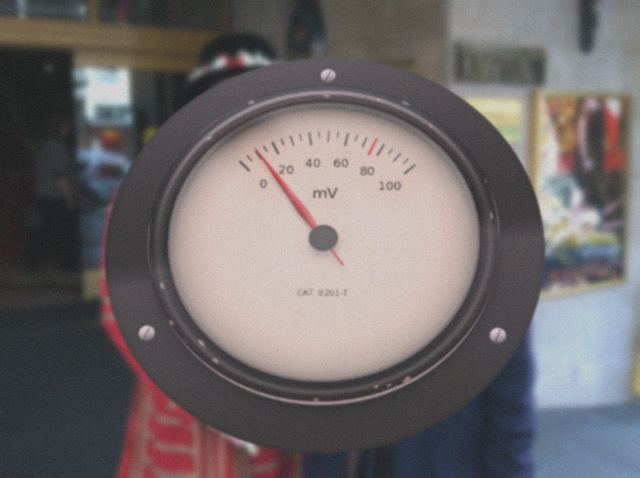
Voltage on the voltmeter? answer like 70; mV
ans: 10; mV
